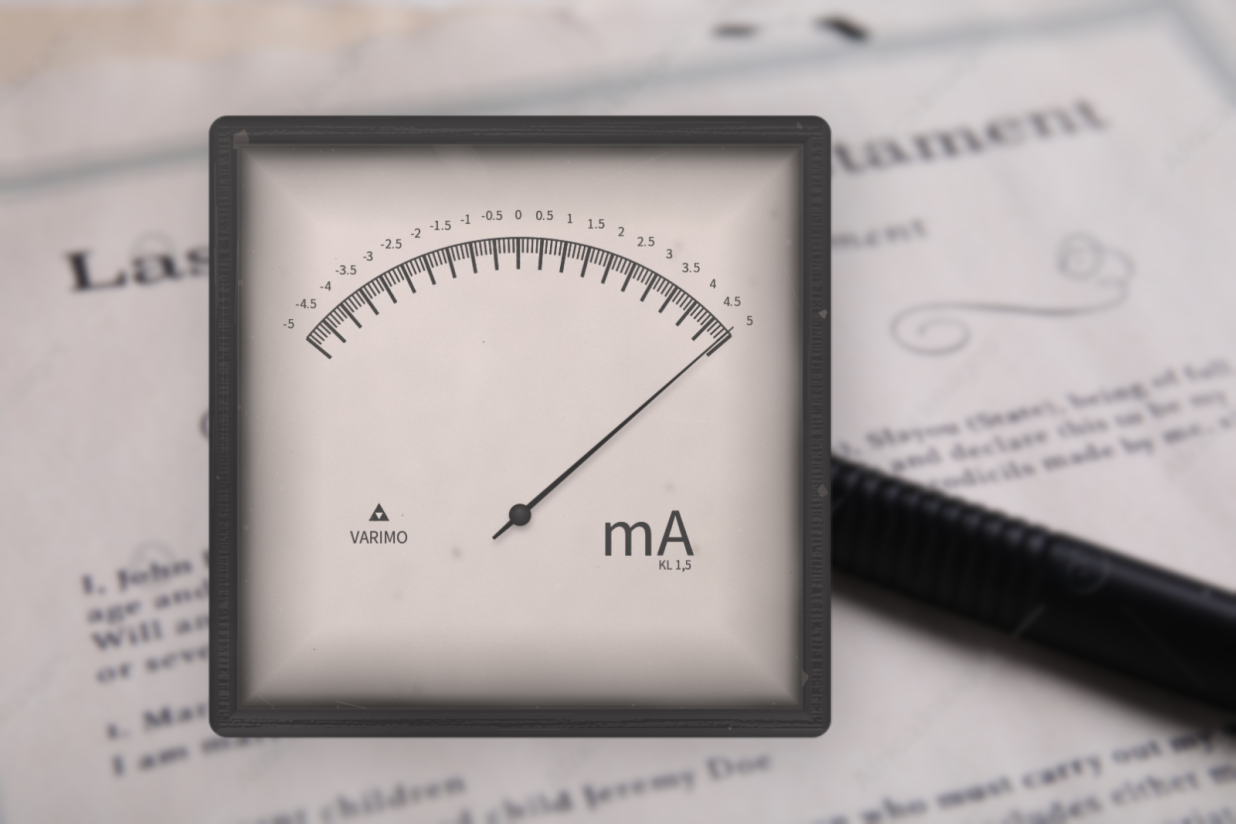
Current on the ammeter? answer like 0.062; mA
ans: 4.9; mA
